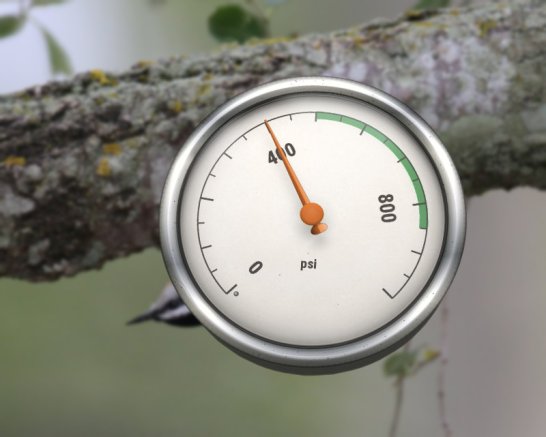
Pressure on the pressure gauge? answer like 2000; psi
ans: 400; psi
